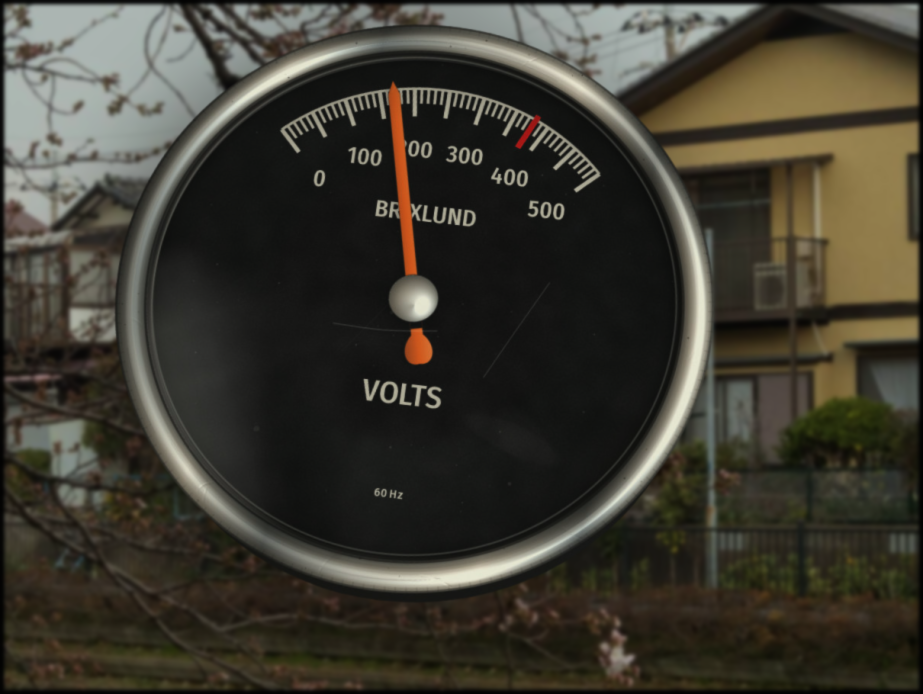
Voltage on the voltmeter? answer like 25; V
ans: 170; V
